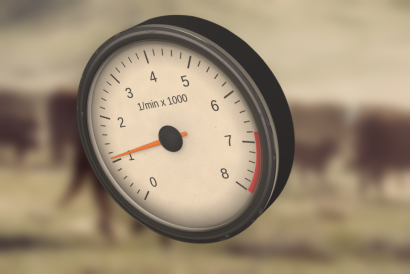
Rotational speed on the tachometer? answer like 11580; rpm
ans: 1100; rpm
